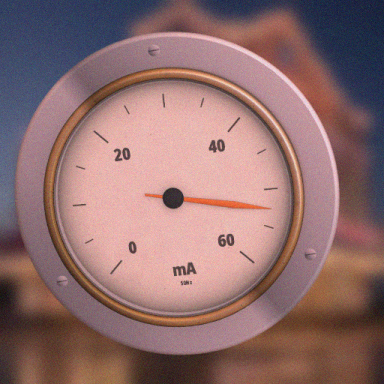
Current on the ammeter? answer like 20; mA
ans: 52.5; mA
